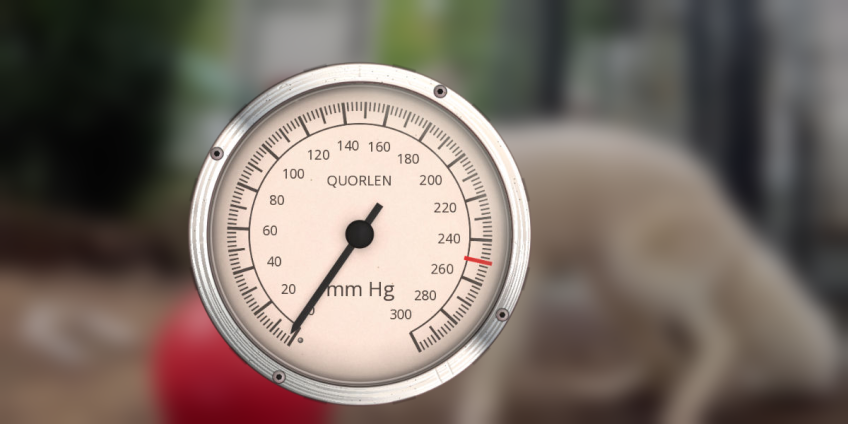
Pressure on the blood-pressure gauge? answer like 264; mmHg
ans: 2; mmHg
